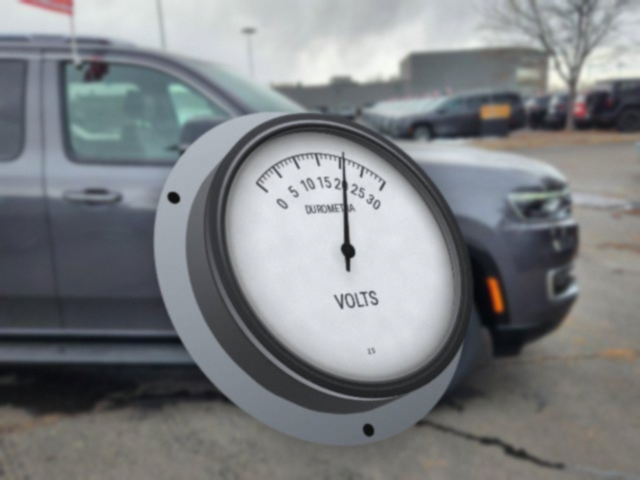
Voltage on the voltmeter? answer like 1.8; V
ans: 20; V
